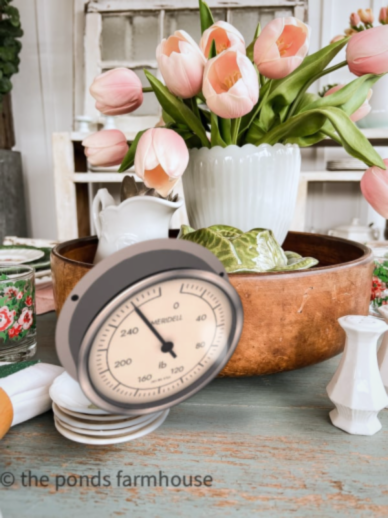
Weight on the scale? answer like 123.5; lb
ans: 260; lb
